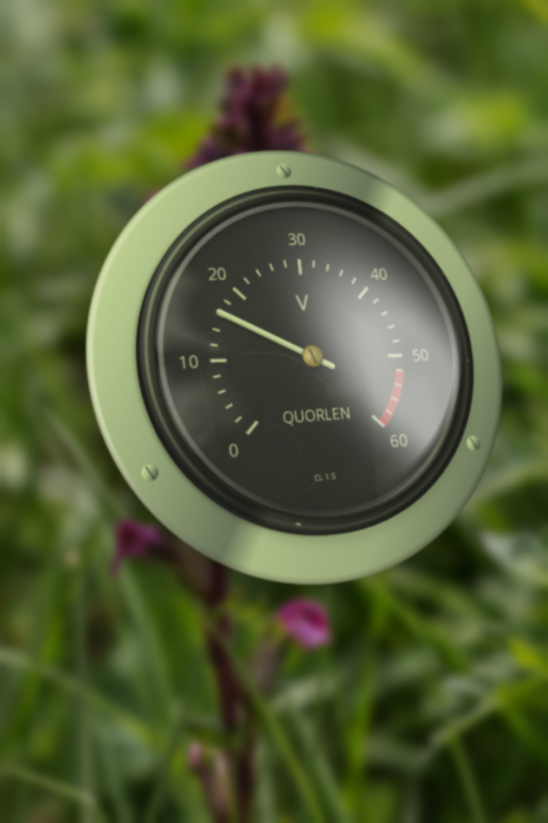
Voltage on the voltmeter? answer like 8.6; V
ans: 16; V
